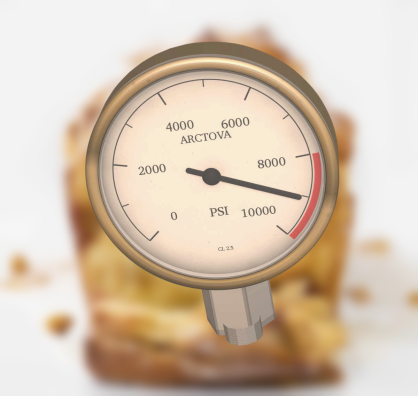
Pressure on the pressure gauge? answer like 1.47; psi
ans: 9000; psi
